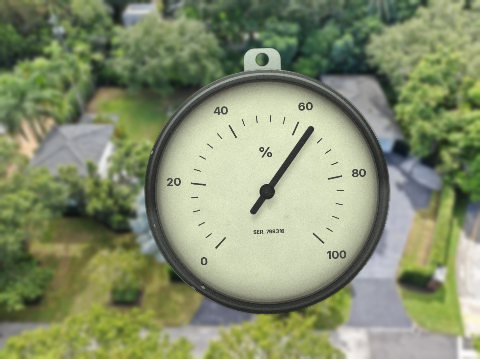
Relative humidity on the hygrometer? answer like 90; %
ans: 64; %
